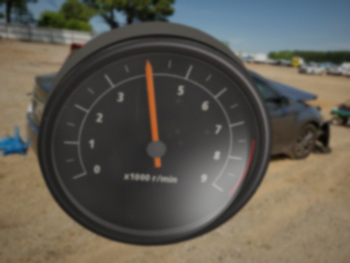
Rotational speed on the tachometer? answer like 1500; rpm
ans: 4000; rpm
